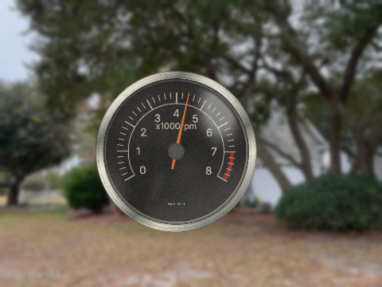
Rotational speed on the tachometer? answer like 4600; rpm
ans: 4400; rpm
